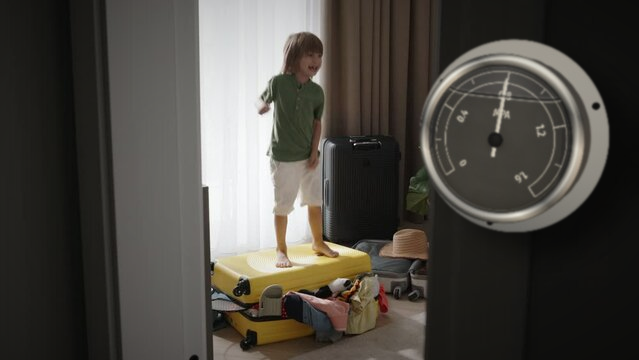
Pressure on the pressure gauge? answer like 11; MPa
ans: 0.8; MPa
